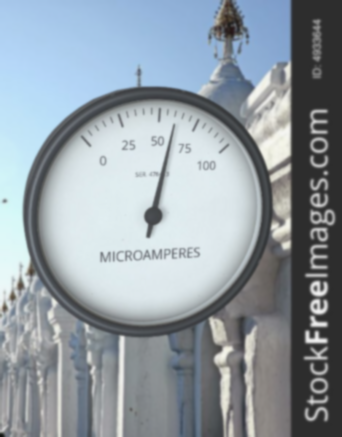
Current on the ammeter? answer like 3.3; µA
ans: 60; µA
